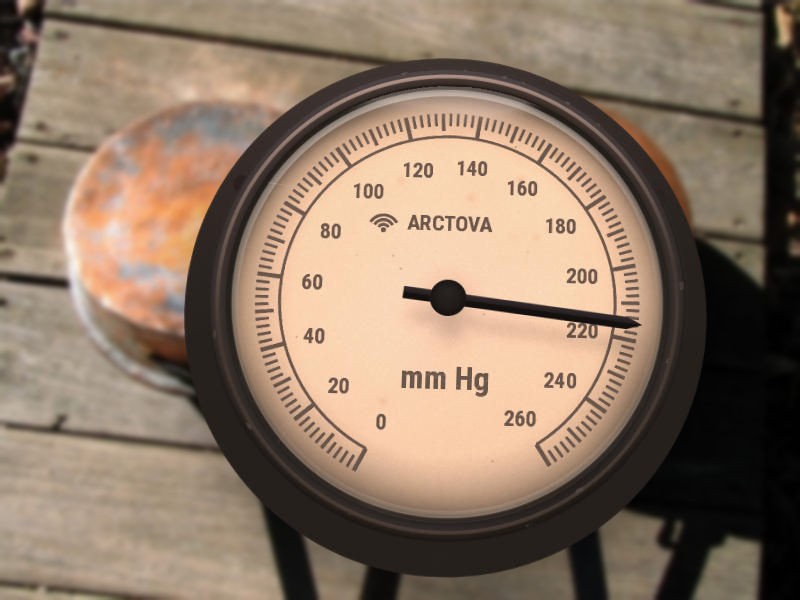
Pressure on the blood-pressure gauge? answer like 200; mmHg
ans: 216; mmHg
